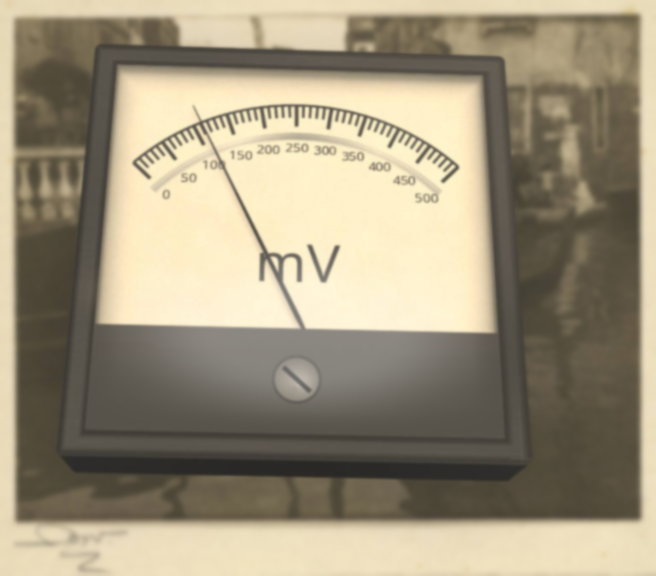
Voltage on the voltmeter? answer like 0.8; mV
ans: 110; mV
